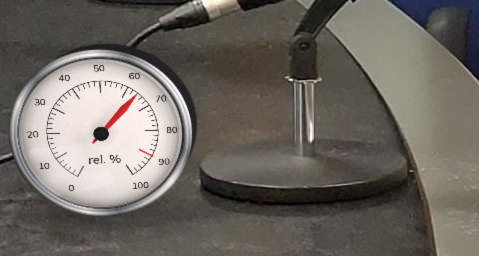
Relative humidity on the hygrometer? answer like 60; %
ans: 64; %
